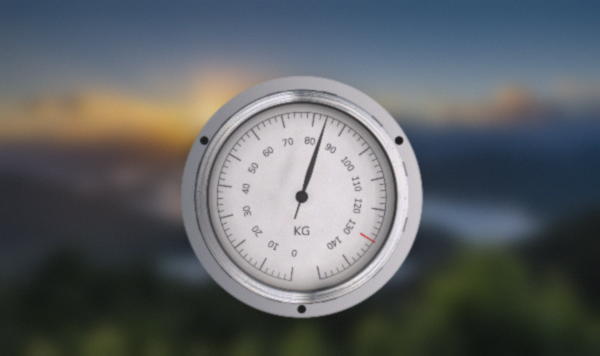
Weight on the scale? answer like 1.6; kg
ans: 84; kg
